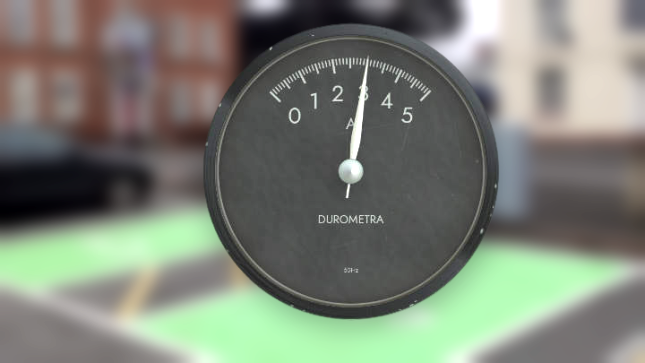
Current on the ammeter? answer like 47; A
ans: 3; A
